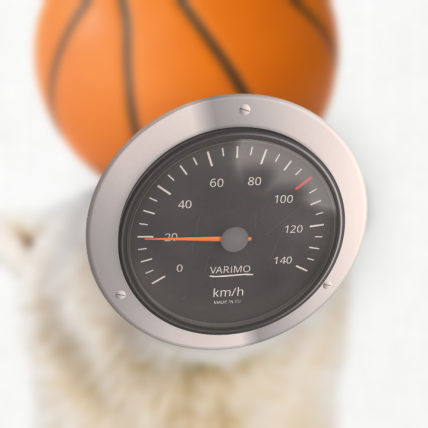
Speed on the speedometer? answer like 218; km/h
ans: 20; km/h
